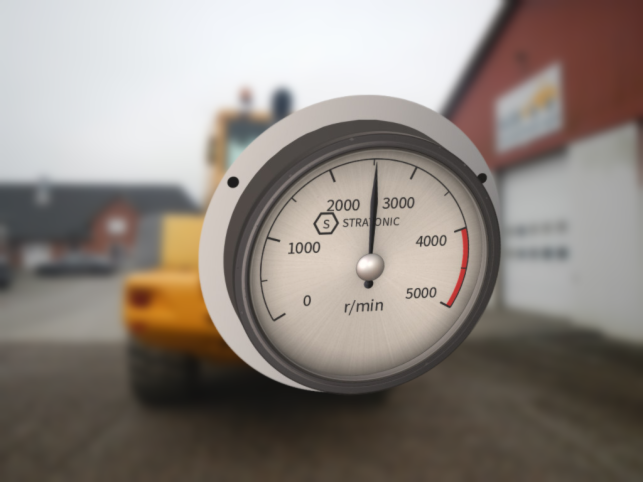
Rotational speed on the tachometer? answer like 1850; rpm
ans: 2500; rpm
